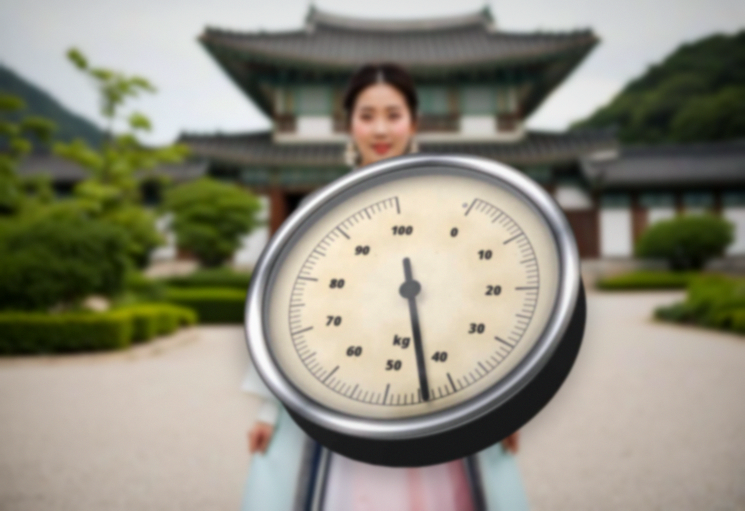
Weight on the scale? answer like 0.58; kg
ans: 44; kg
